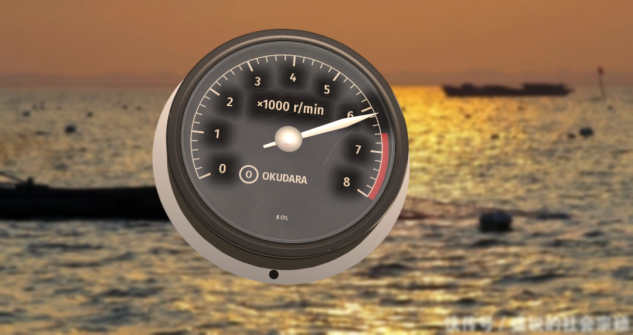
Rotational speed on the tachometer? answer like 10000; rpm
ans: 6200; rpm
